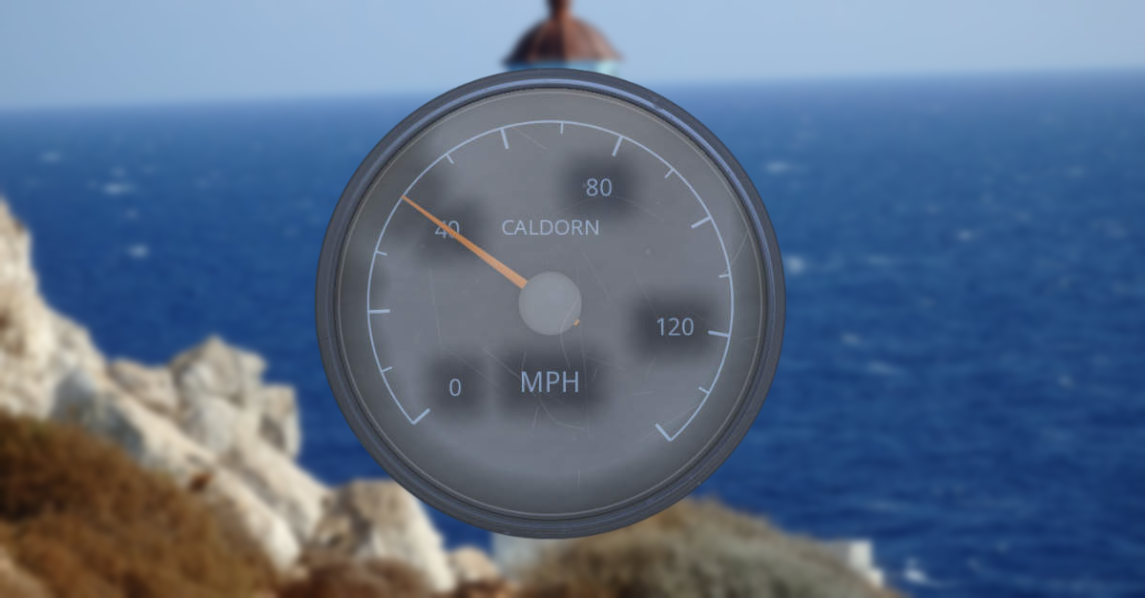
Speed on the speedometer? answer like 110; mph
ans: 40; mph
